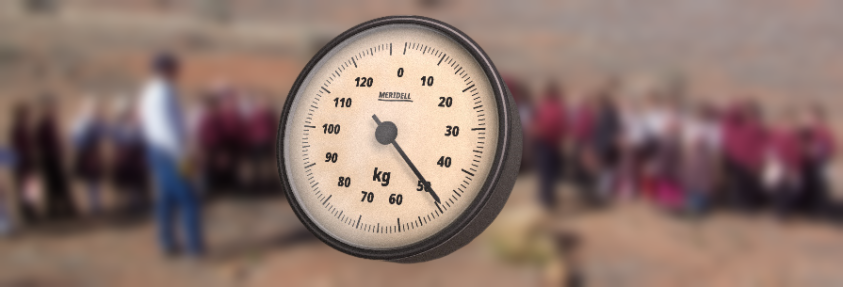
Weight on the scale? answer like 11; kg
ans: 49; kg
